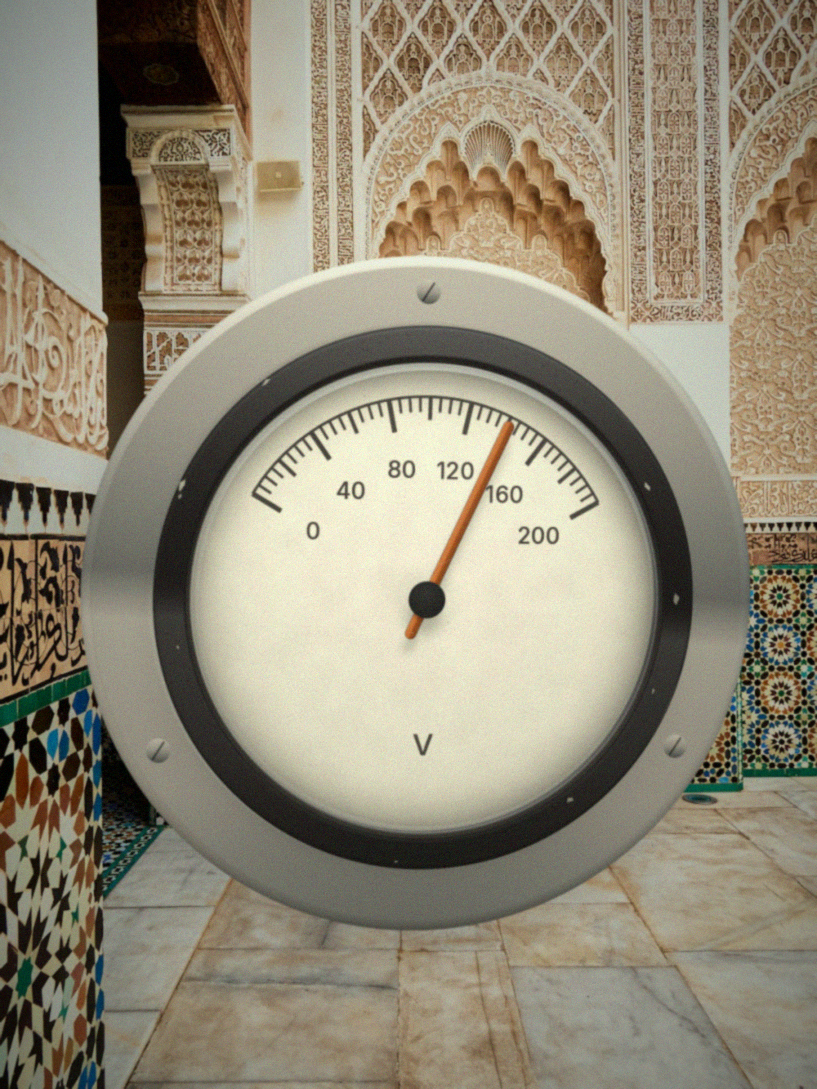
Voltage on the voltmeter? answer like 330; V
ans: 140; V
